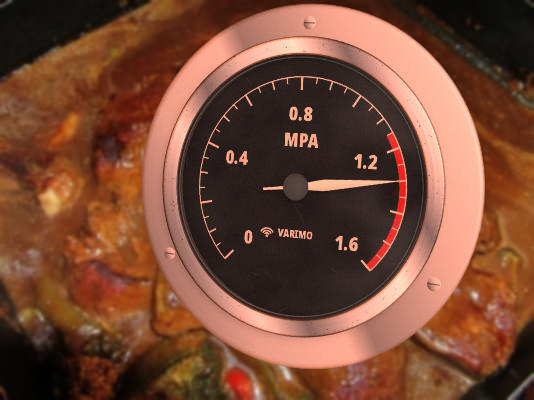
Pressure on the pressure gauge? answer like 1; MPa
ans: 1.3; MPa
